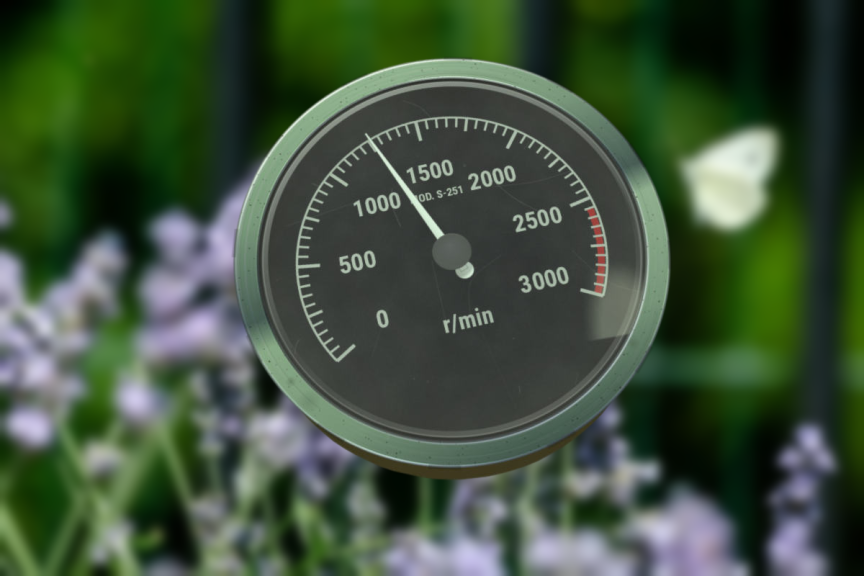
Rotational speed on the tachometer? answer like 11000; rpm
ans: 1250; rpm
